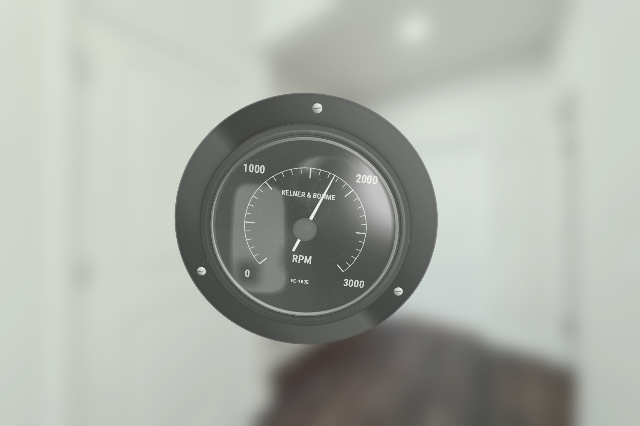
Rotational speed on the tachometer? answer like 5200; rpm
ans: 1750; rpm
